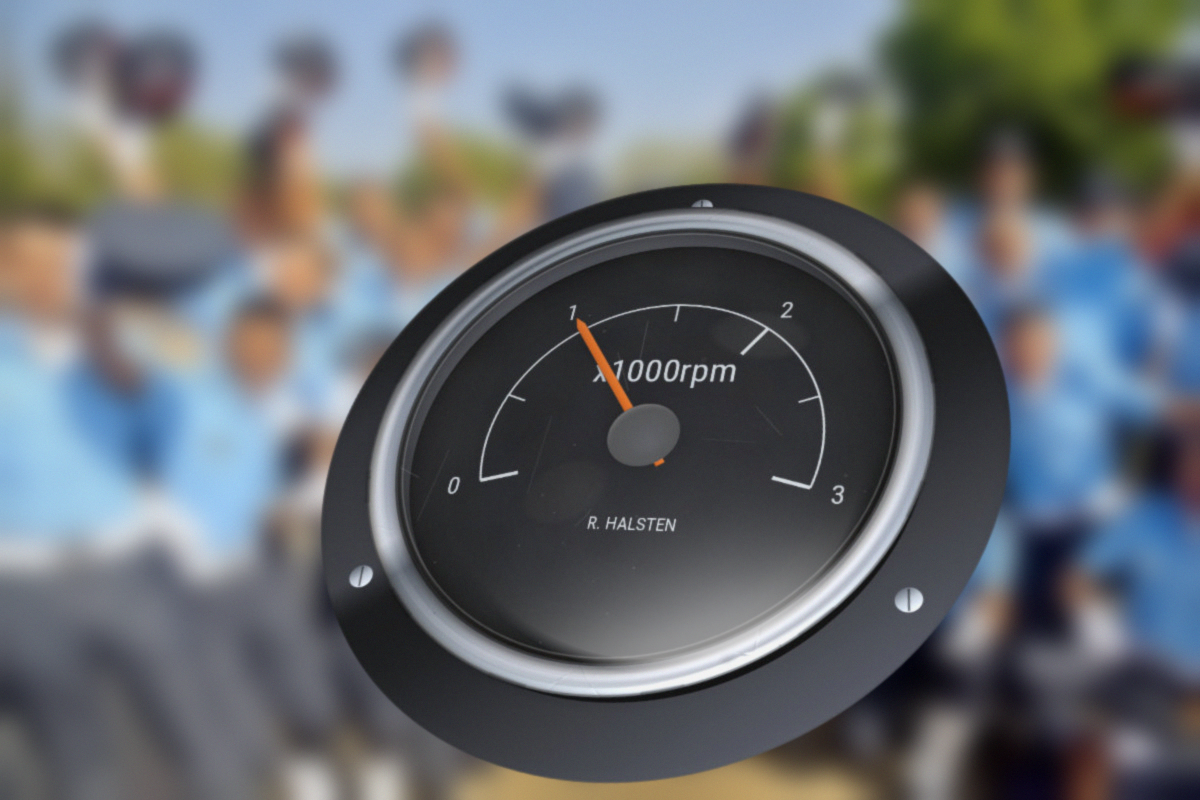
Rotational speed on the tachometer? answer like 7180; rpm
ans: 1000; rpm
